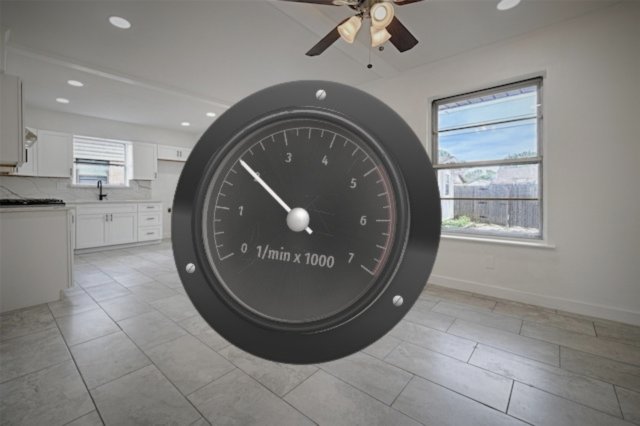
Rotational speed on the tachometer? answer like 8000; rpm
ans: 2000; rpm
